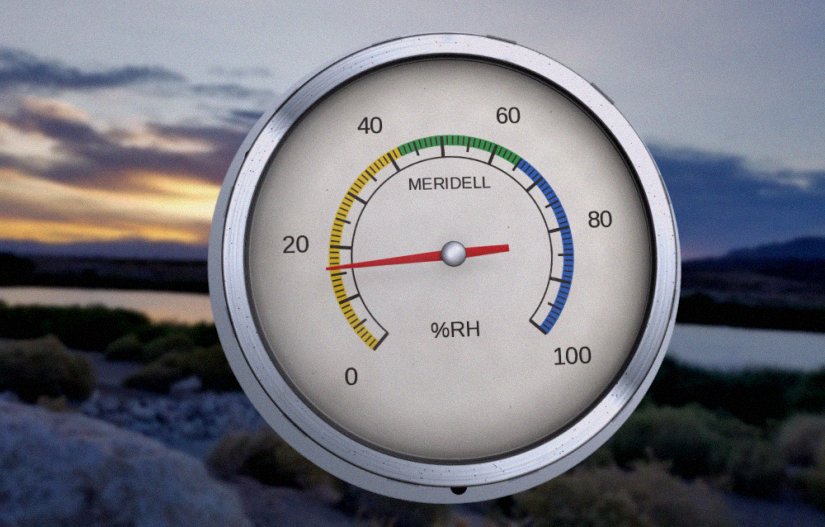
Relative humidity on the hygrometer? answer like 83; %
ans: 16; %
